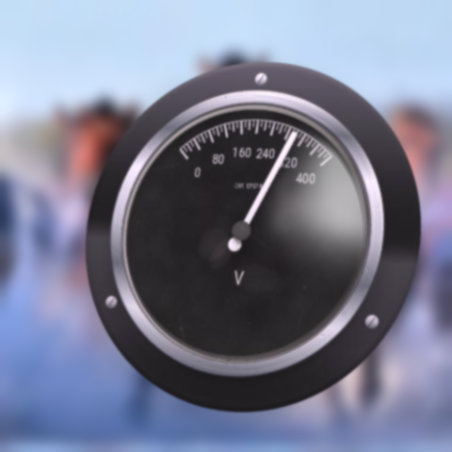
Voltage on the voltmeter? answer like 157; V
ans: 300; V
